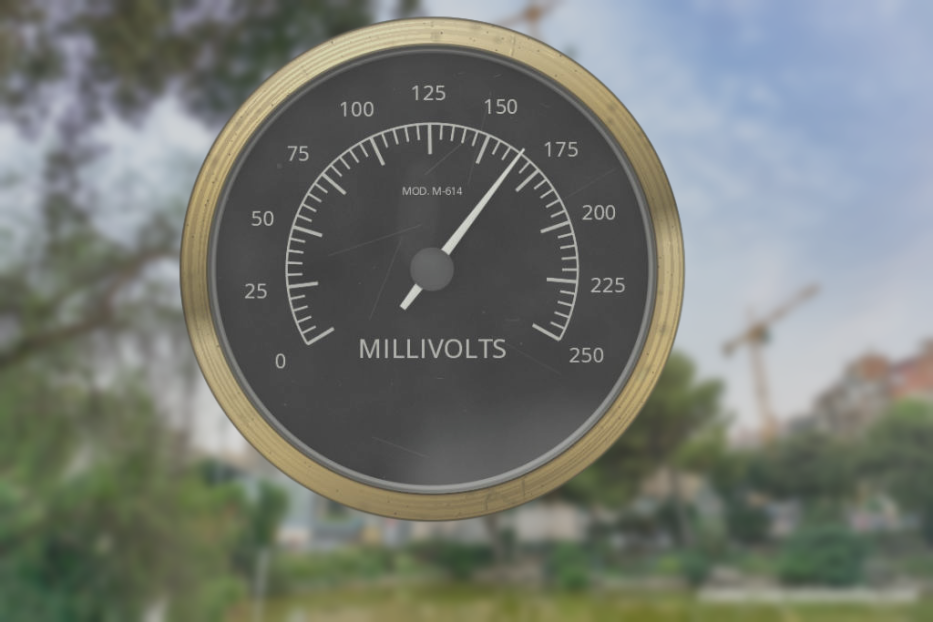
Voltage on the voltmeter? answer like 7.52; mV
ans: 165; mV
